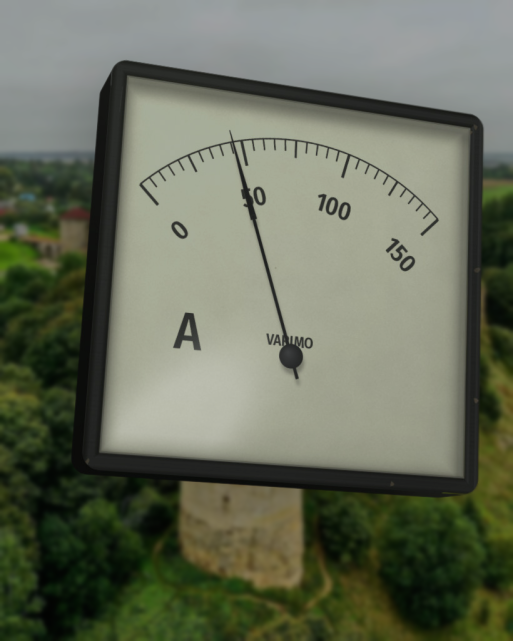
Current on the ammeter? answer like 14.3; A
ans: 45; A
